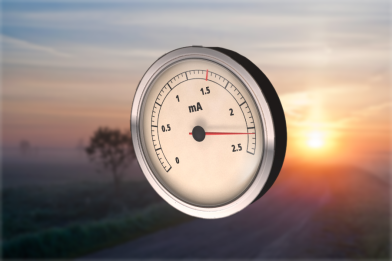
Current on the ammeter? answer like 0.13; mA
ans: 2.3; mA
